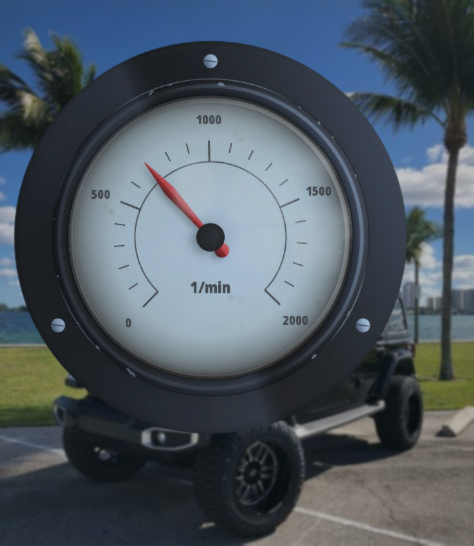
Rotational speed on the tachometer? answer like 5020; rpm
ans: 700; rpm
